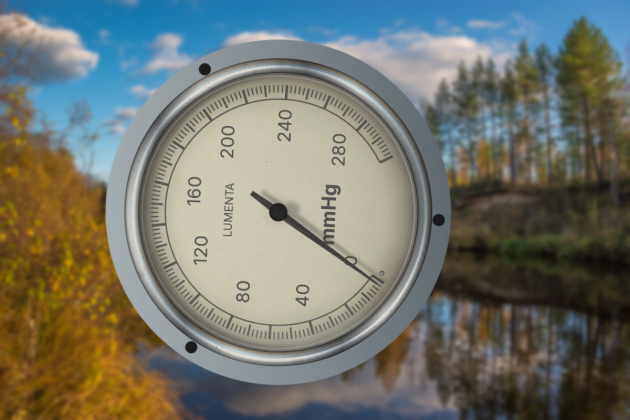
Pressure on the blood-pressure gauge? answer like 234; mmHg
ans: 2; mmHg
